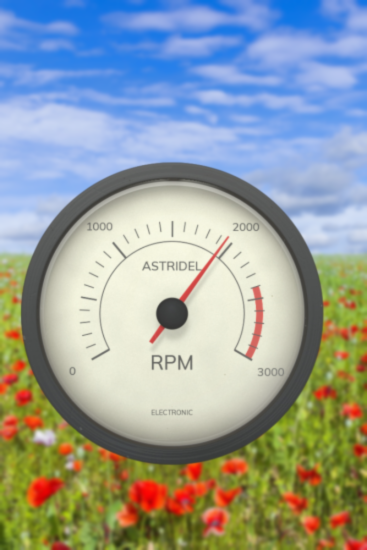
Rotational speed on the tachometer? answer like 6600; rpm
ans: 1950; rpm
